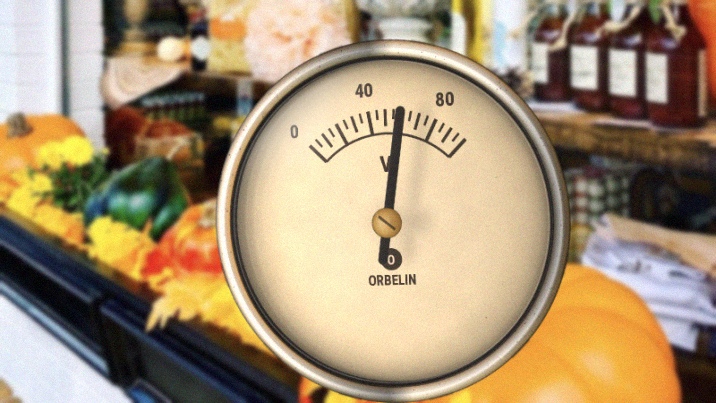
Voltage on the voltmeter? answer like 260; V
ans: 60; V
